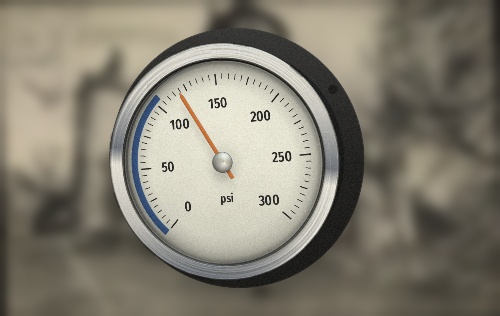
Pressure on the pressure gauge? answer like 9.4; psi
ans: 120; psi
